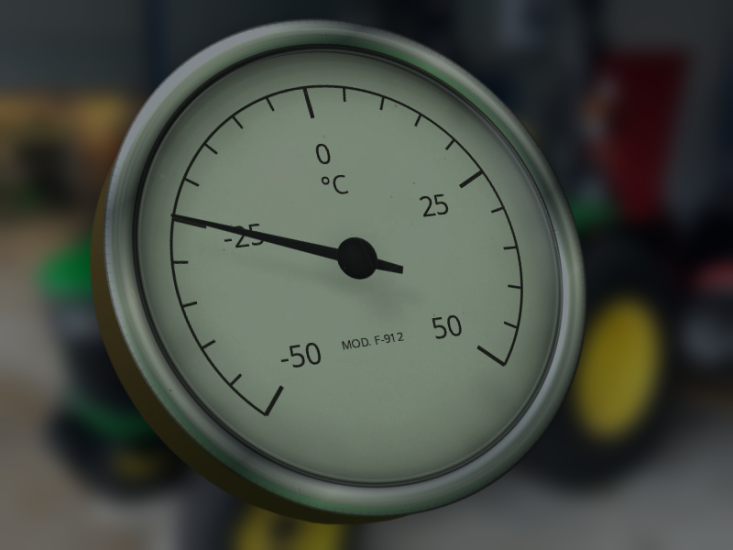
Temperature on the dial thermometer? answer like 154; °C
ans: -25; °C
